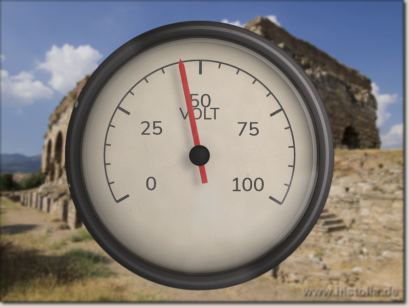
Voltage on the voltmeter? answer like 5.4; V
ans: 45; V
